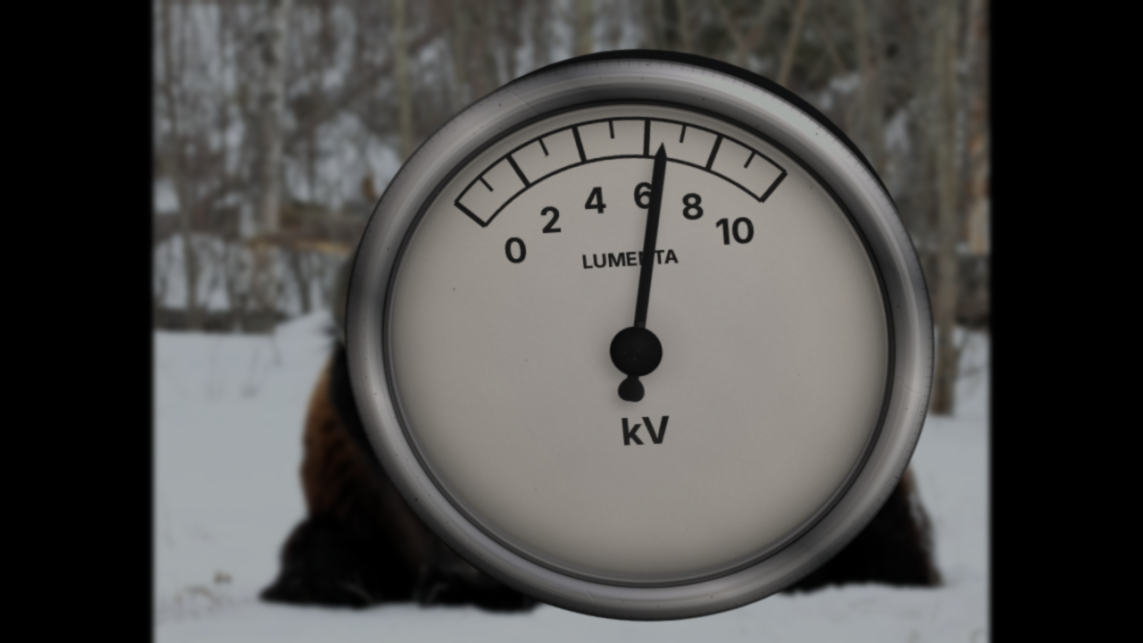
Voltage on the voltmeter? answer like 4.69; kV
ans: 6.5; kV
